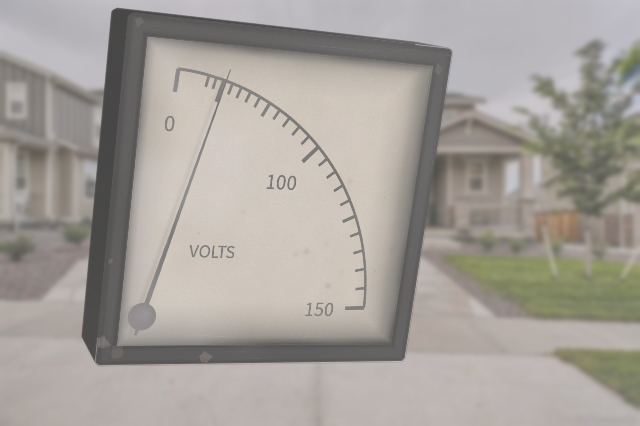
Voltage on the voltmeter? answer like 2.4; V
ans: 50; V
